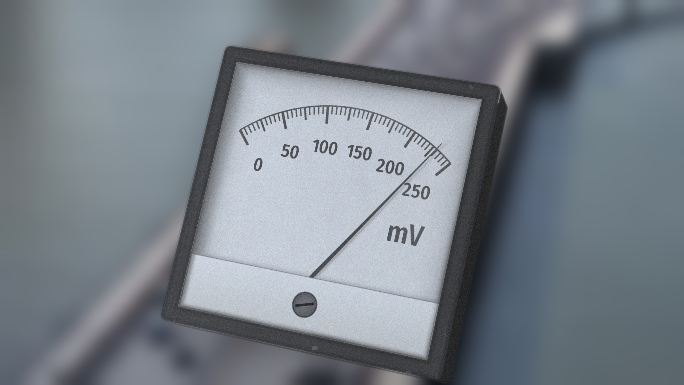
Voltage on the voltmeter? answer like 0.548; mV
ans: 230; mV
